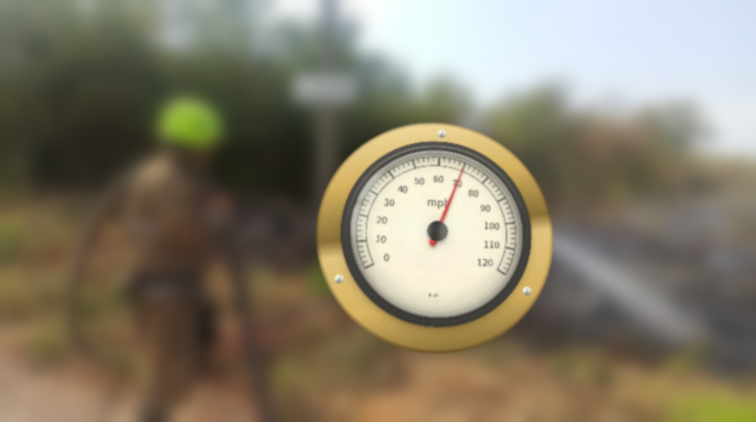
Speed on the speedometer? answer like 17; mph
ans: 70; mph
